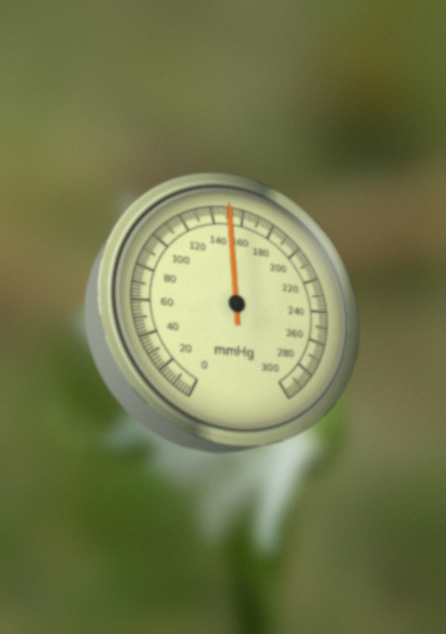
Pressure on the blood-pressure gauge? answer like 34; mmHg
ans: 150; mmHg
